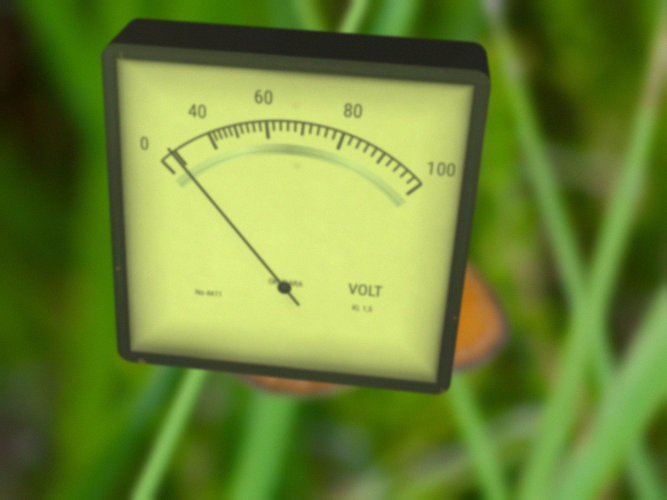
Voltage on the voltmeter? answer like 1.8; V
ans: 20; V
